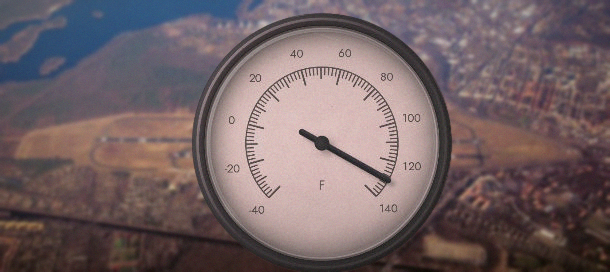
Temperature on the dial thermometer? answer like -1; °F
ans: 130; °F
